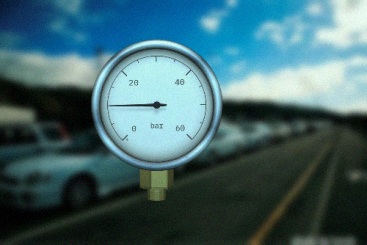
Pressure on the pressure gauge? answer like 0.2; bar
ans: 10; bar
